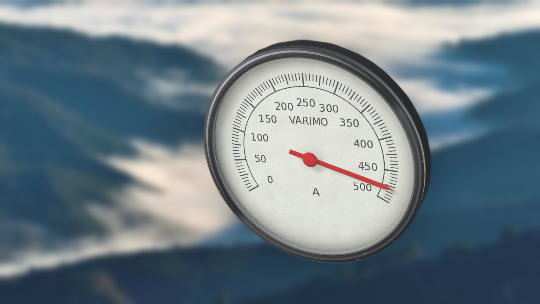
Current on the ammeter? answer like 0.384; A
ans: 475; A
